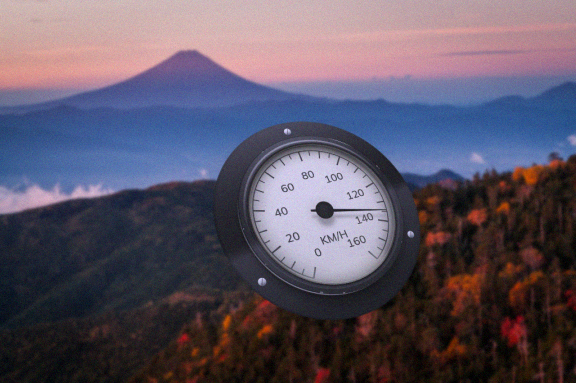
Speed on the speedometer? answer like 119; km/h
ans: 135; km/h
